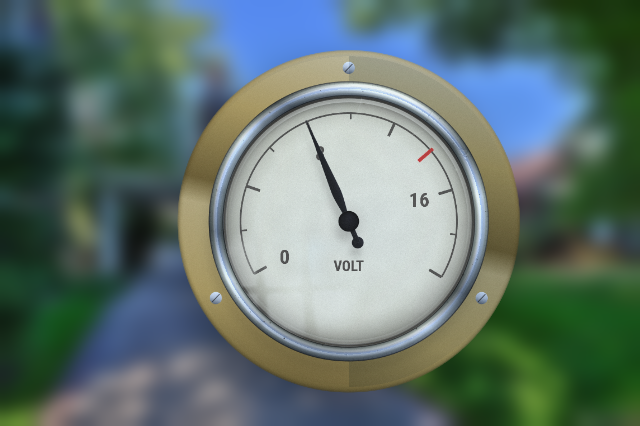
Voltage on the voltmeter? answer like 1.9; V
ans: 8; V
